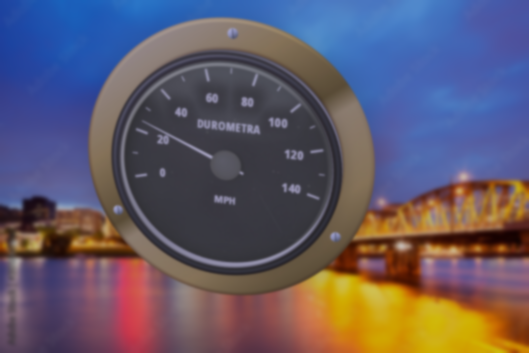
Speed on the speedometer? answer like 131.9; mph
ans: 25; mph
